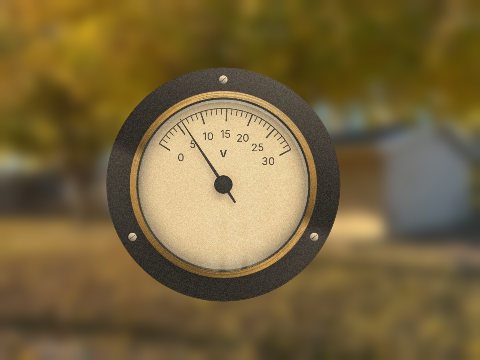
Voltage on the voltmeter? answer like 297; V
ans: 6; V
